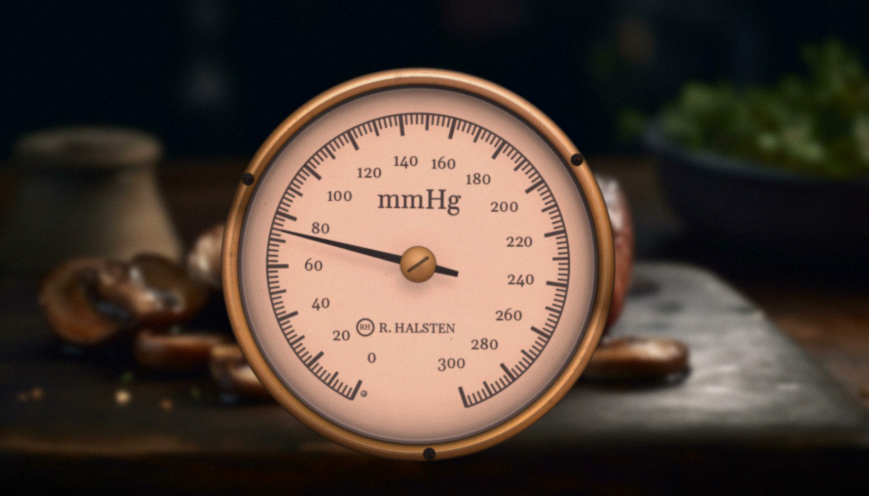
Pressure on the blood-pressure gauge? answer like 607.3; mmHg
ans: 74; mmHg
